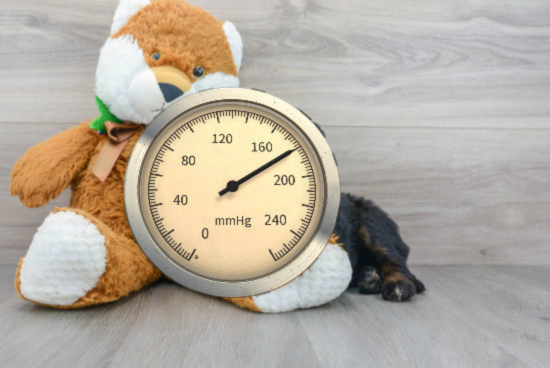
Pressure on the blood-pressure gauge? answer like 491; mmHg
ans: 180; mmHg
